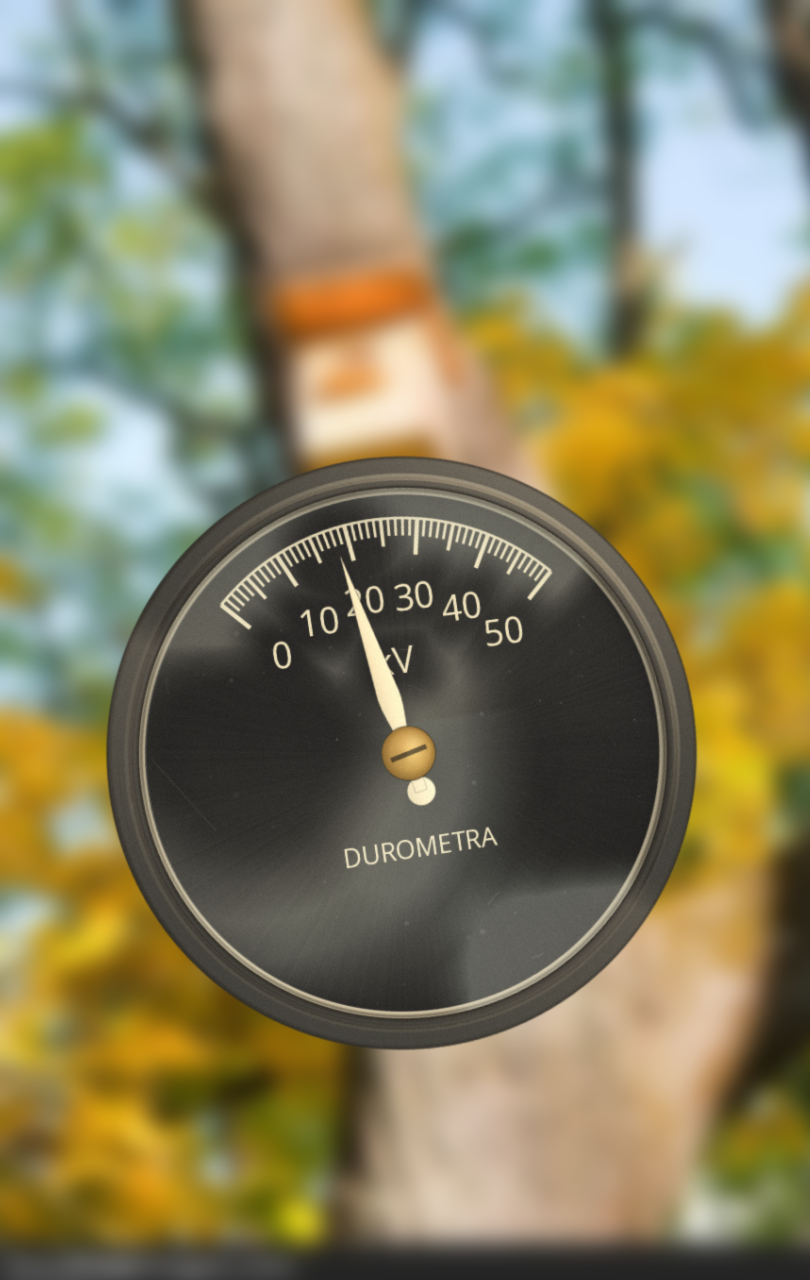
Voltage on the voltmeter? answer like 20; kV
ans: 18; kV
